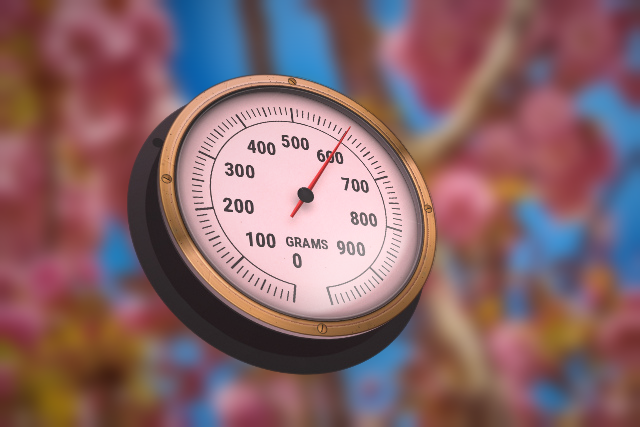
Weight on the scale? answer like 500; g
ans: 600; g
